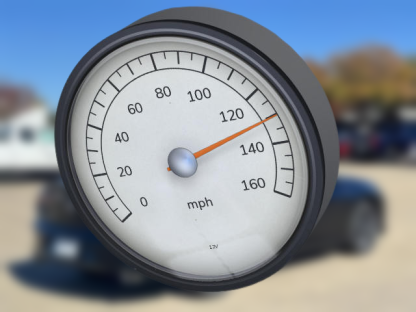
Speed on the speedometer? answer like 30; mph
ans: 130; mph
